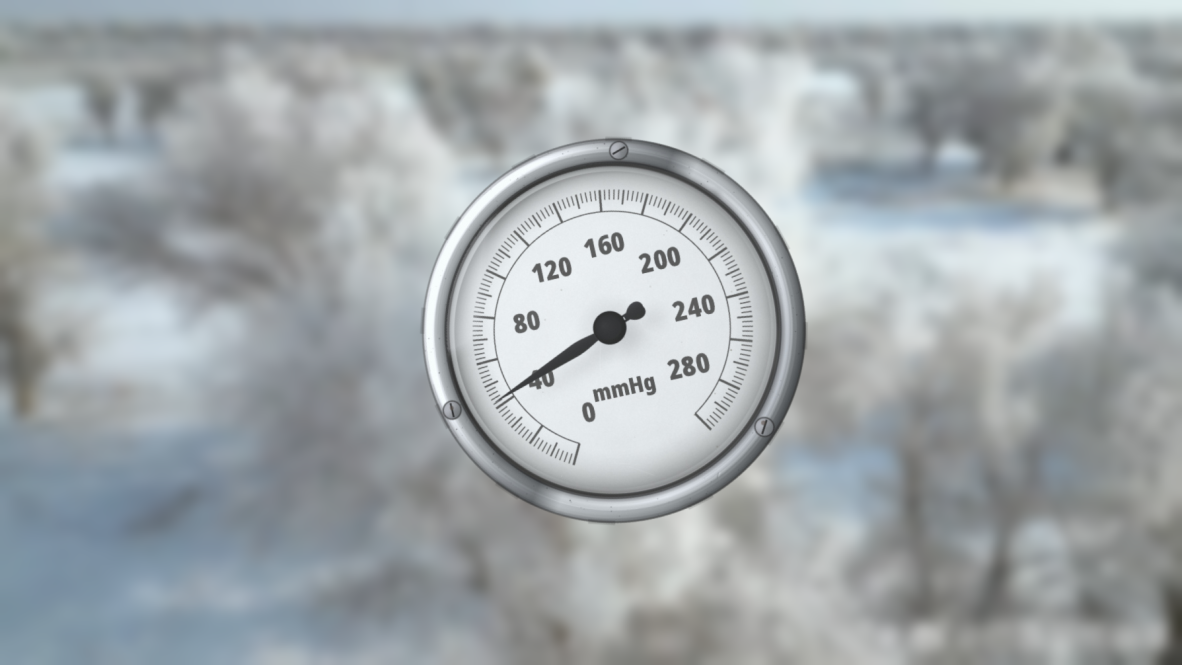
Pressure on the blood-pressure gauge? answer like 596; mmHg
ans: 42; mmHg
